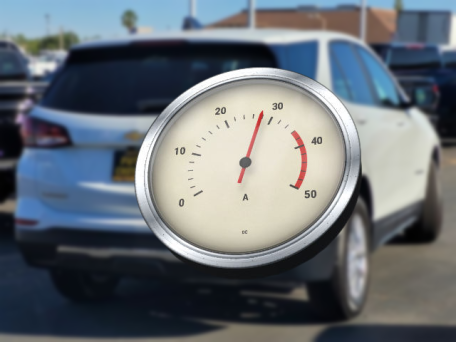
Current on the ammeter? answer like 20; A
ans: 28; A
